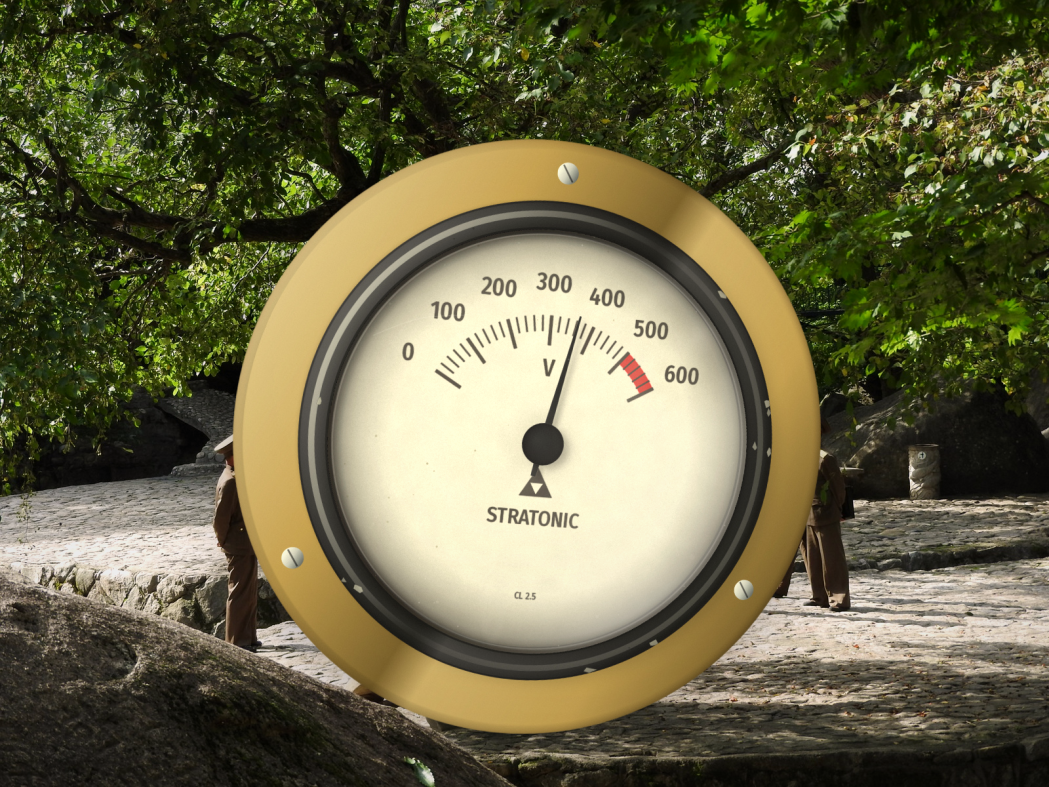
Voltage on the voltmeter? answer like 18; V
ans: 360; V
